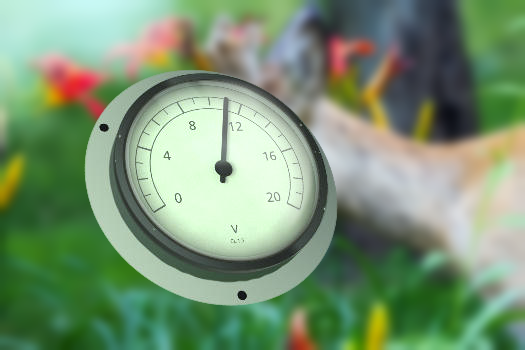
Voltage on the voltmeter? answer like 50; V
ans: 11; V
